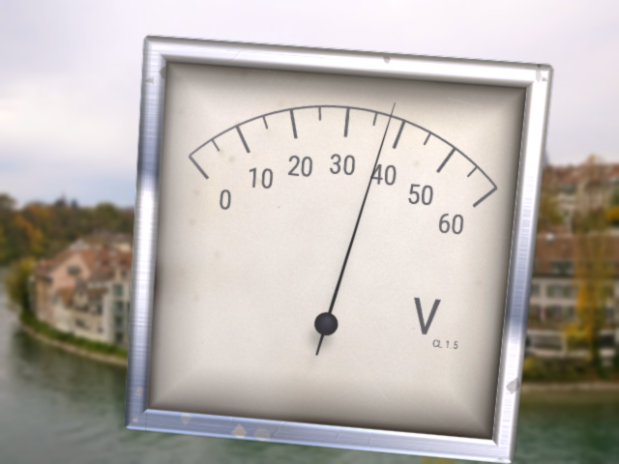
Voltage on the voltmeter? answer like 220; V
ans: 37.5; V
